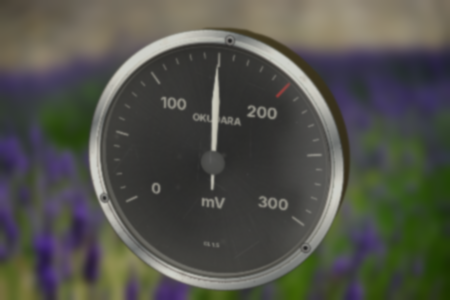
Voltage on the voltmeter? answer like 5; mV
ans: 150; mV
